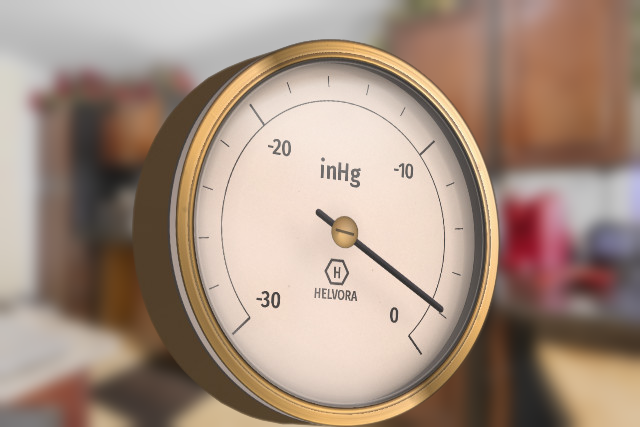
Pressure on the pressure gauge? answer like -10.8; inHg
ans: -2; inHg
